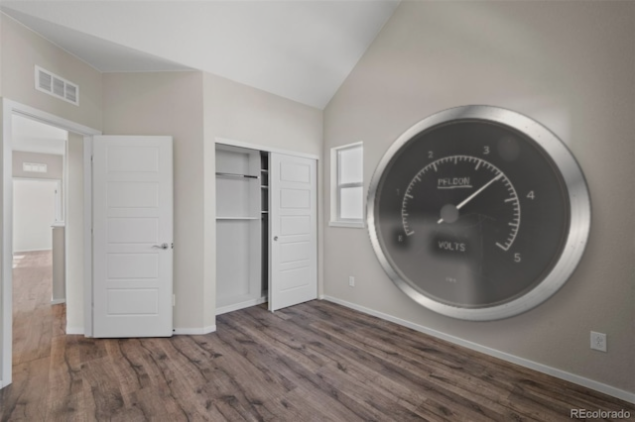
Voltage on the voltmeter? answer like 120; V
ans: 3.5; V
